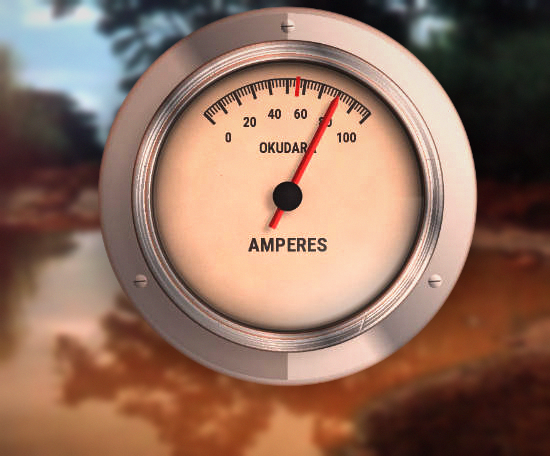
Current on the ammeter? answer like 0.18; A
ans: 80; A
